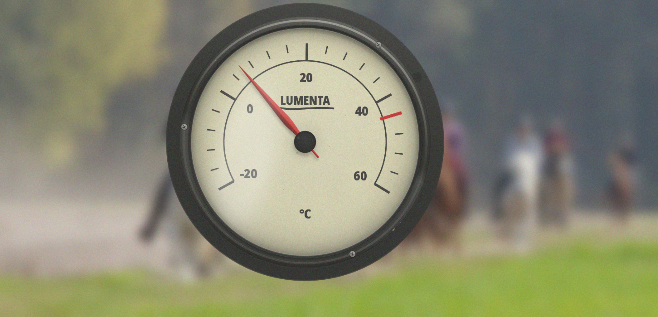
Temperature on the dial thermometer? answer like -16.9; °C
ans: 6; °C
